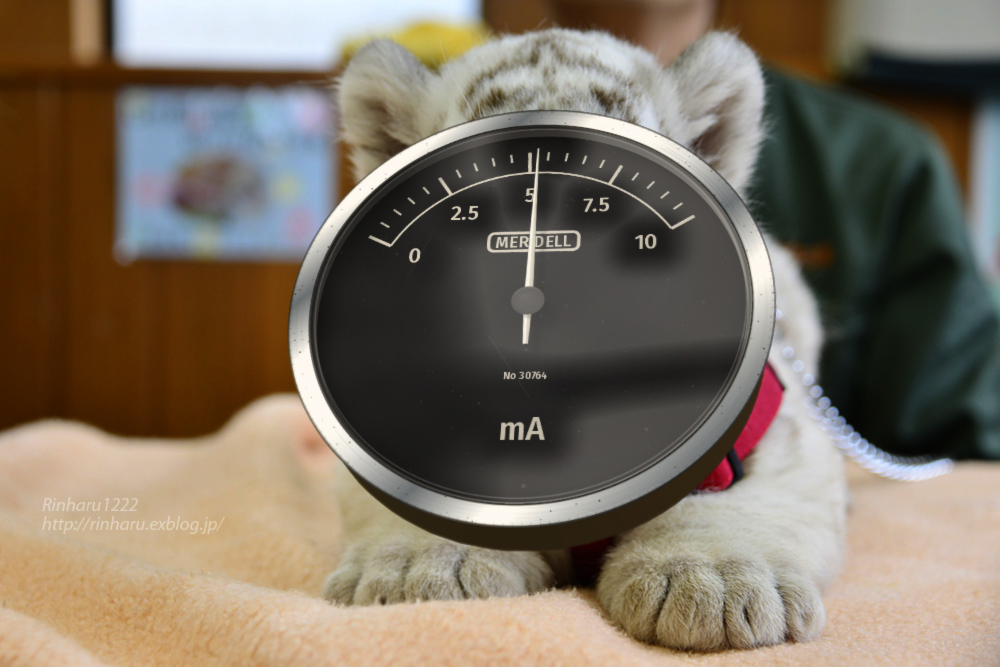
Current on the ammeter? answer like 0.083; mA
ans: 5.25; mA
